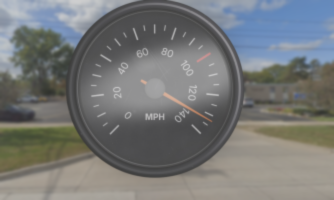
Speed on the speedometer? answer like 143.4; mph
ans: 132.5; mph
